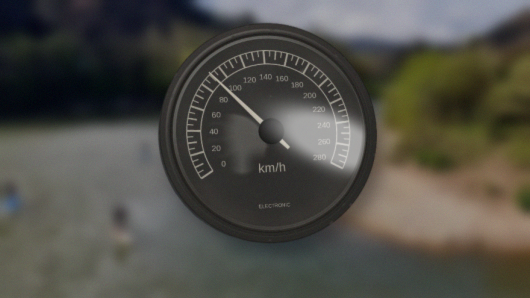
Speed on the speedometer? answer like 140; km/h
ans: 90; km/h
